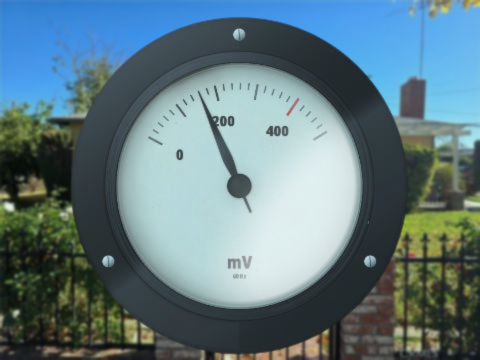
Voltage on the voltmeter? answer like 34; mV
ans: 160; mV
